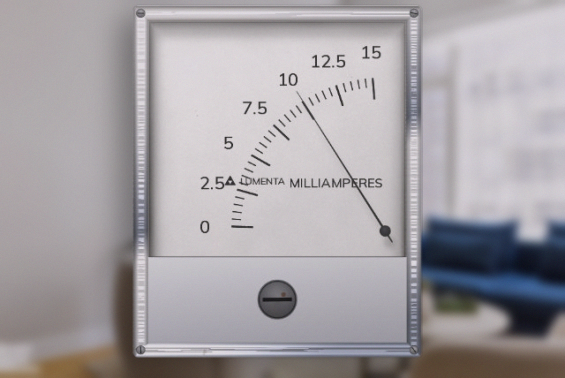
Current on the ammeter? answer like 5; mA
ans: 10; mA
